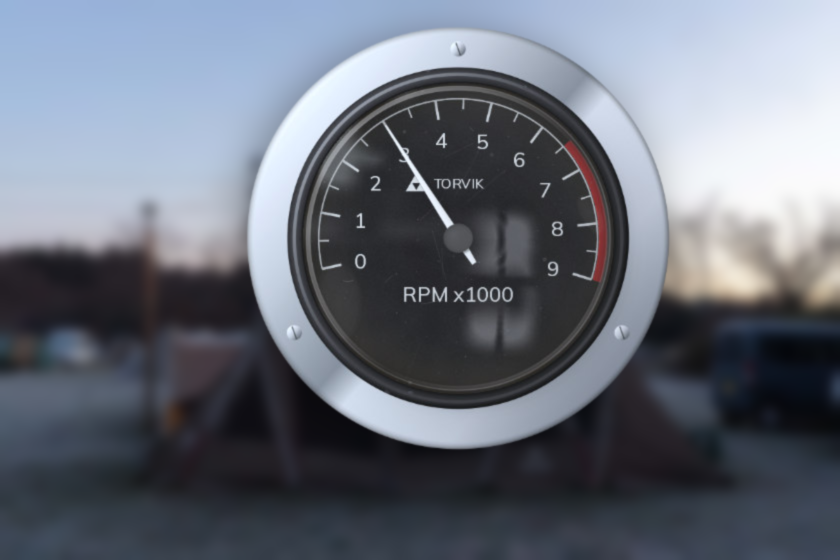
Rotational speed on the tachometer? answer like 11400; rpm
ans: 3000; rpm
